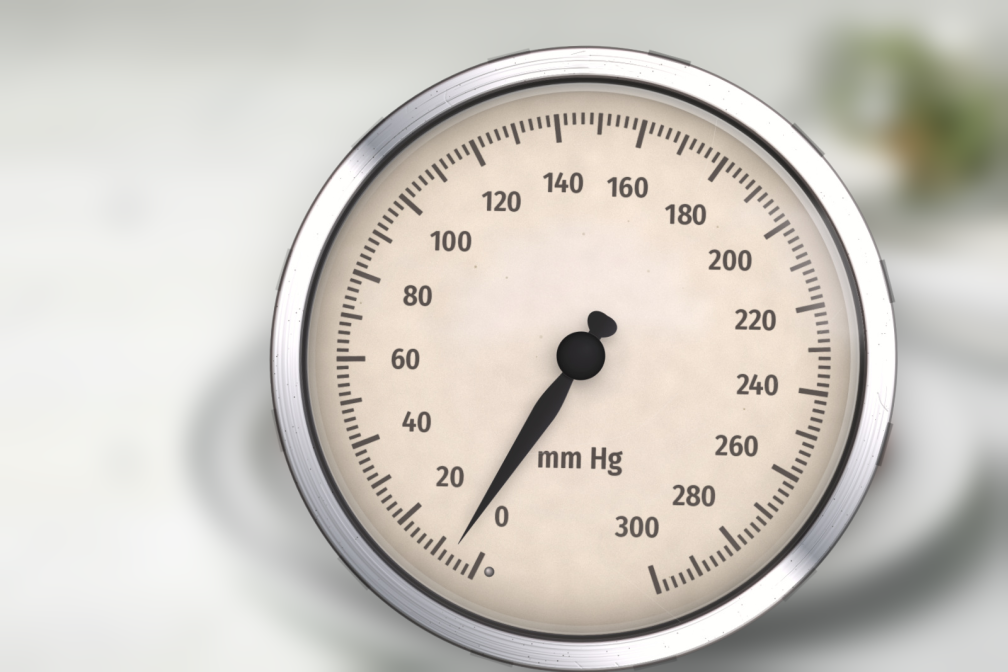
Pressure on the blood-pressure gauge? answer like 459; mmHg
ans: 6; mmHg
